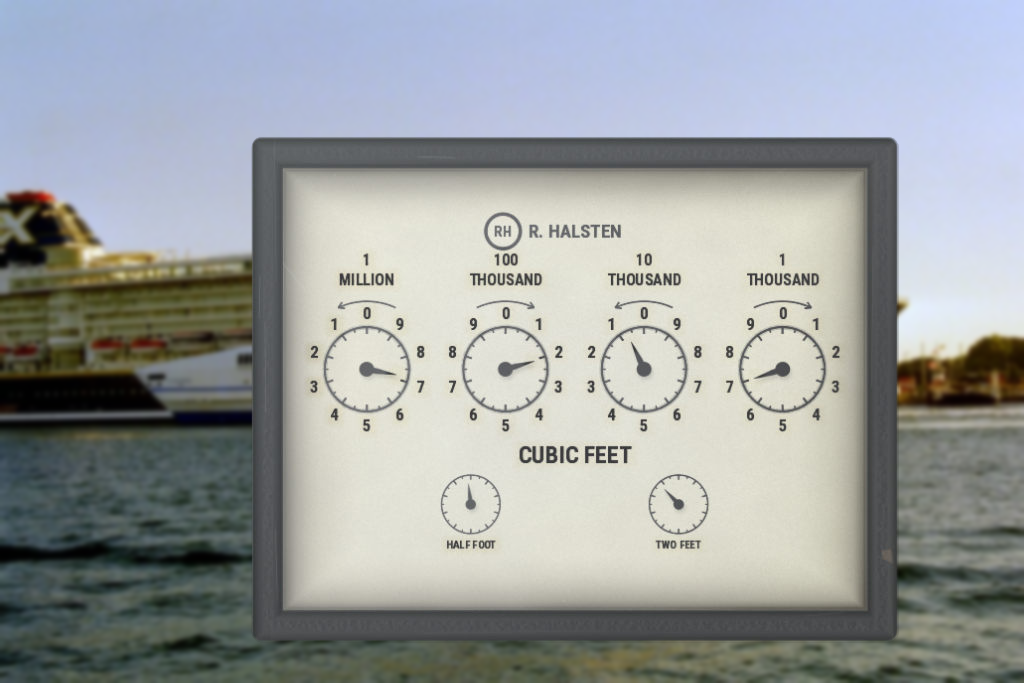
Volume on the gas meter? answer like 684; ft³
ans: 720700; ft³
